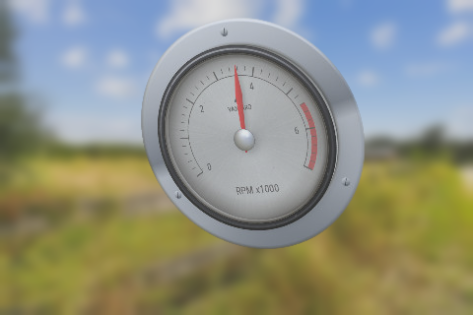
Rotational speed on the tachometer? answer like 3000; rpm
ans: 3600; rpm
